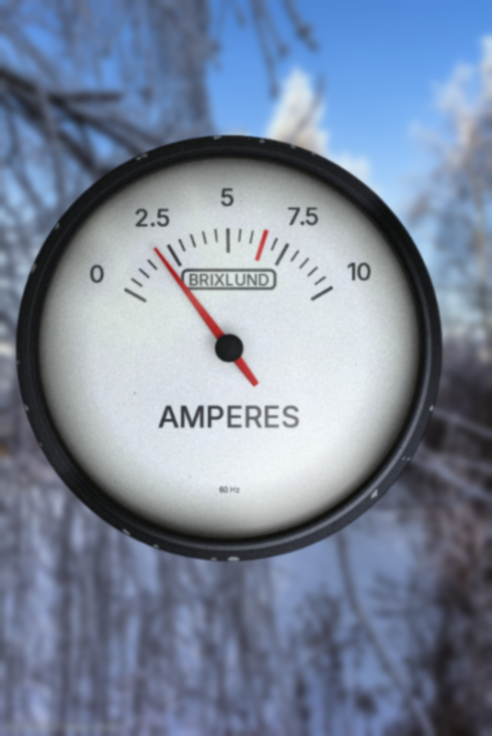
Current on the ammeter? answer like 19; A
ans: 2; A
